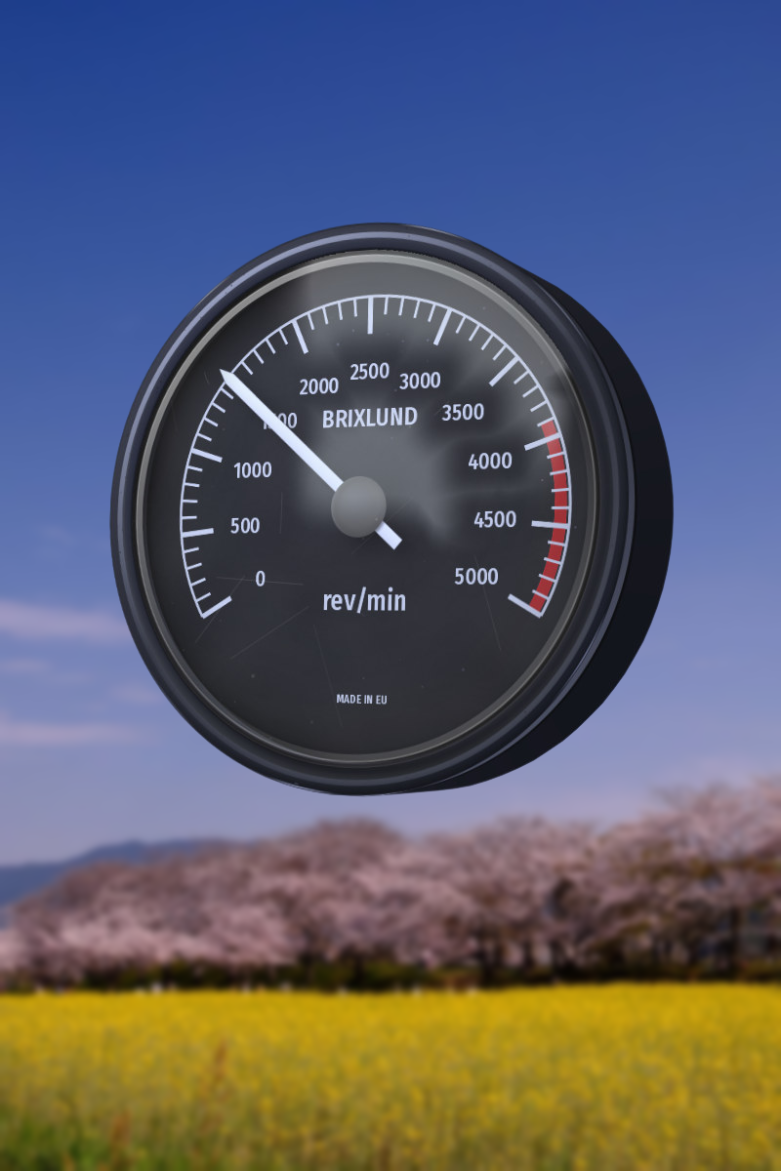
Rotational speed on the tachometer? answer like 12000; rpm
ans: 1500; rpm
